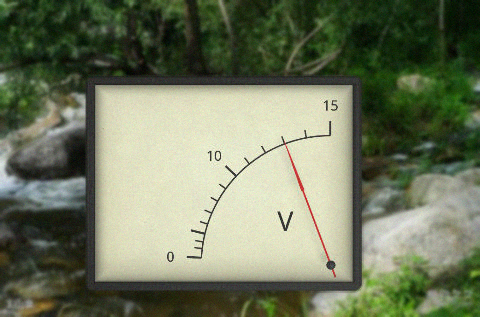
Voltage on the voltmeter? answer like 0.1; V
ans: 13; V
